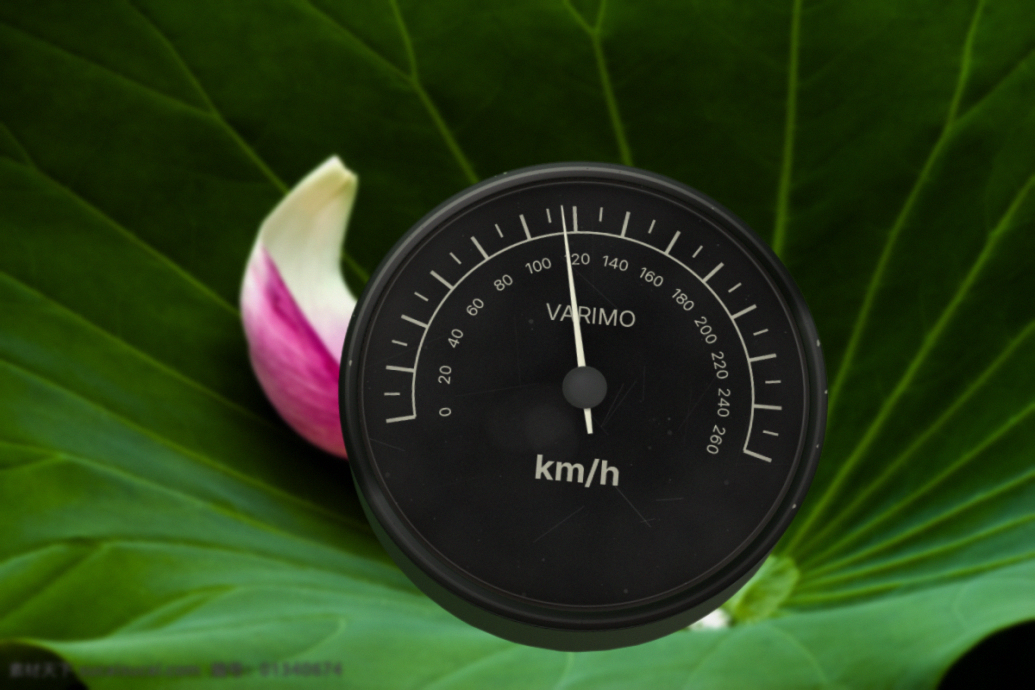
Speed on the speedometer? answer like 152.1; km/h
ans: 115; km/h
